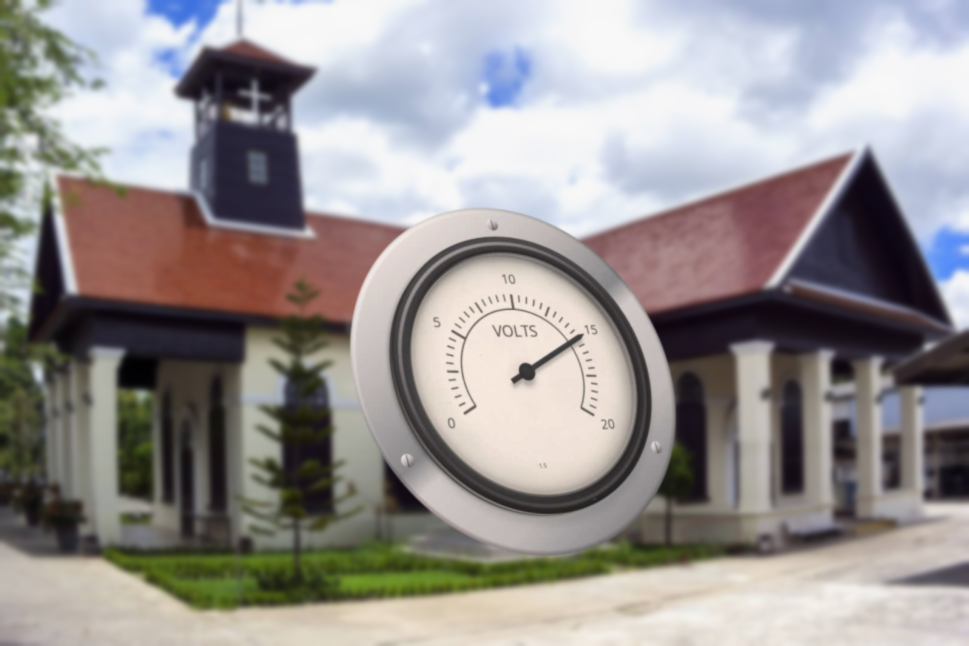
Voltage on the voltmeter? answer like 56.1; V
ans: 15; V
